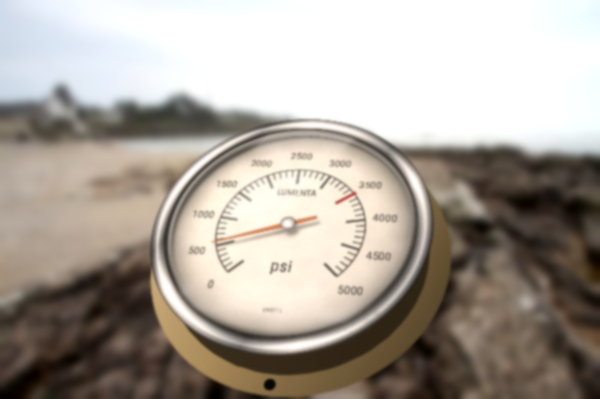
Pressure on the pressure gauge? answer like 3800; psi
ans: 500; psi
